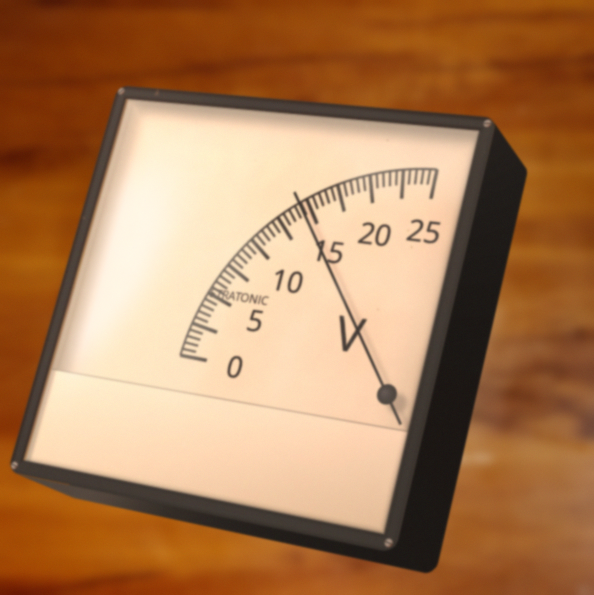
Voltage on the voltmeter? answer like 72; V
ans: 14.5; V
